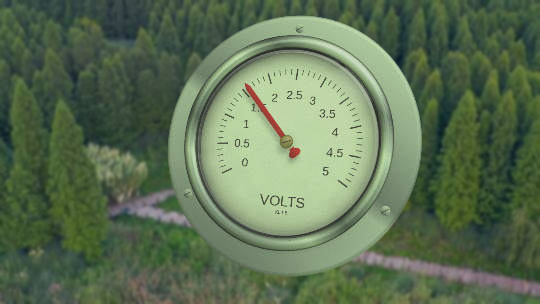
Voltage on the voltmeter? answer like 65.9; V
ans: 1.6; V
